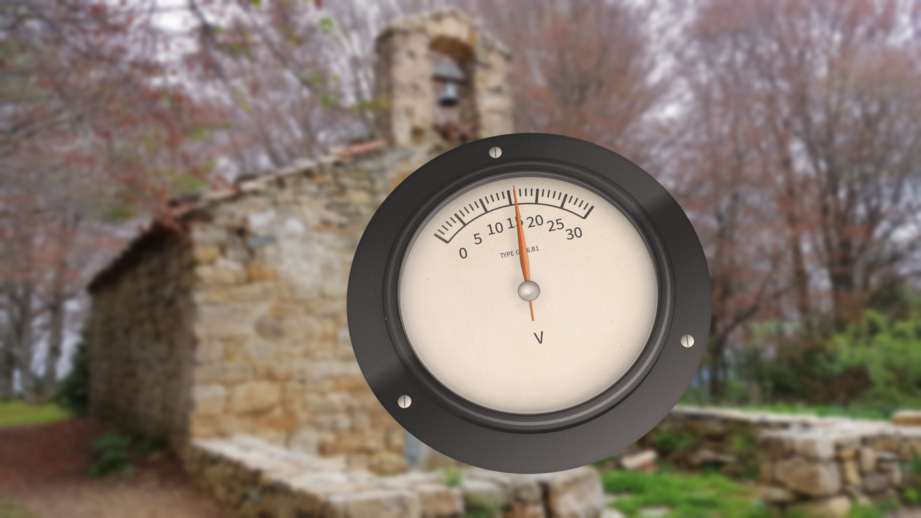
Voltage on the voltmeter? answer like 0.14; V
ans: 16; V
